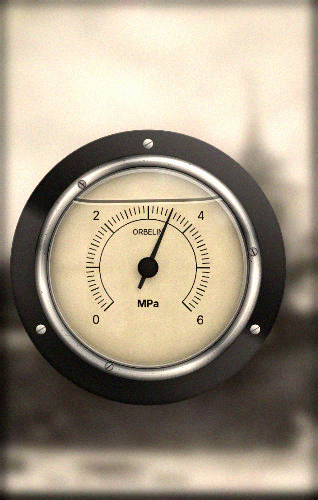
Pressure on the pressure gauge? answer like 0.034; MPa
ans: 3.5; MPa
